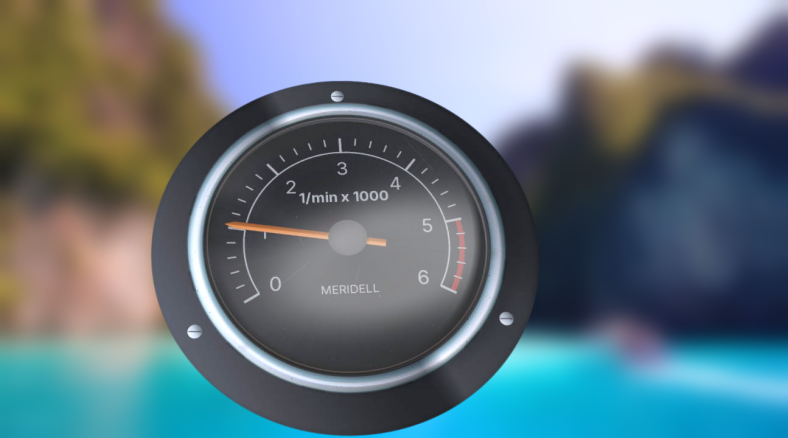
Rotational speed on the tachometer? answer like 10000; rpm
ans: 1000; rpm
